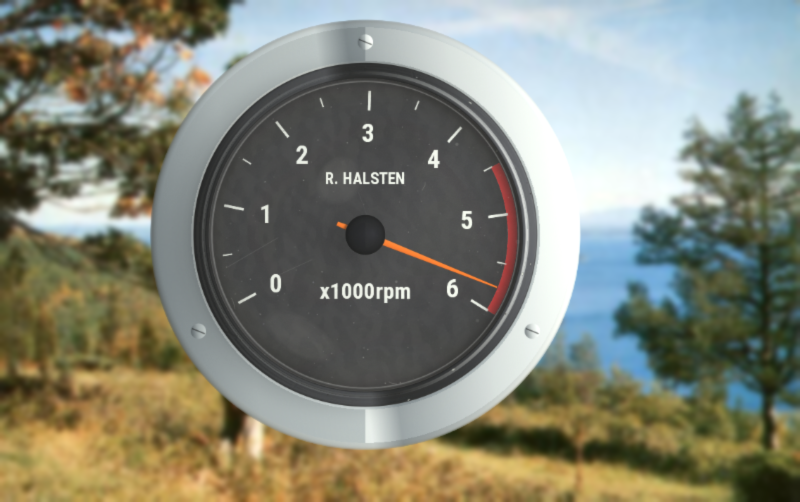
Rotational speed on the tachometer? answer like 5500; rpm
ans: 5750; rpm
